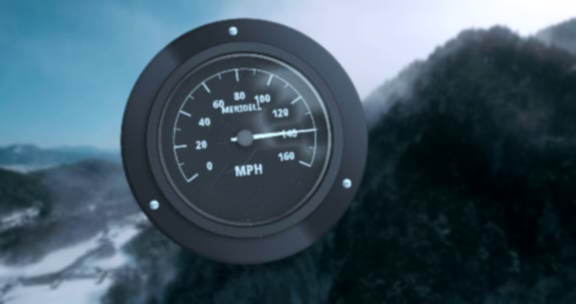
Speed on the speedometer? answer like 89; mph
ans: 140; mph
